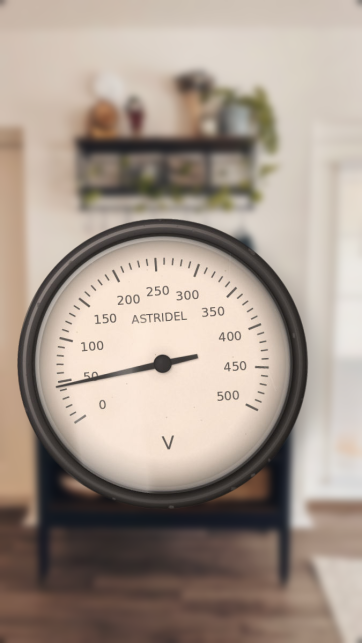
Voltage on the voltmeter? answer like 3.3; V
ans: 45; V
